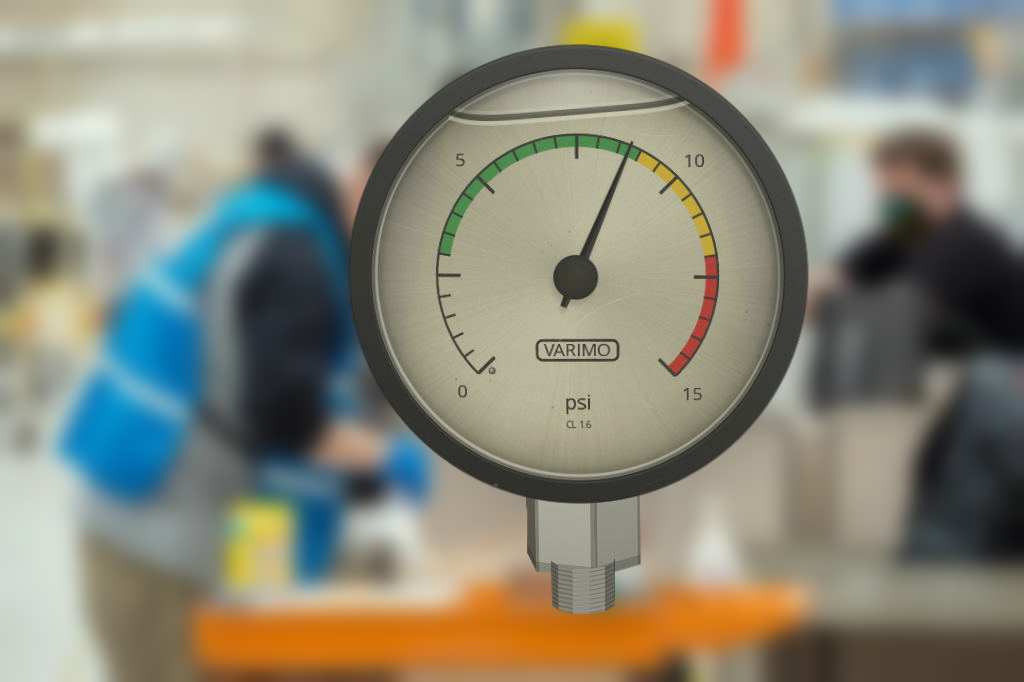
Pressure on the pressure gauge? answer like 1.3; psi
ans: 8.75; psi
